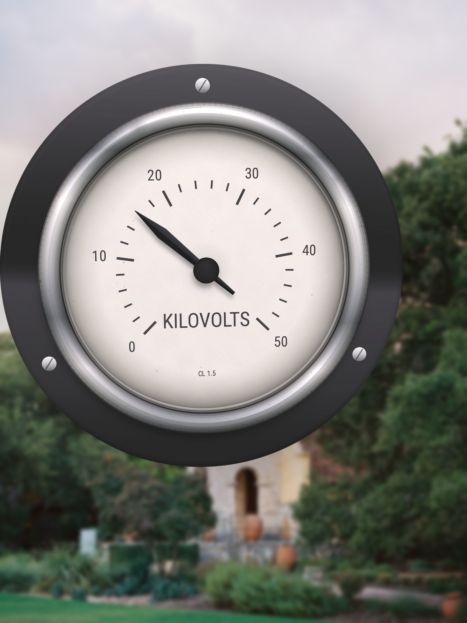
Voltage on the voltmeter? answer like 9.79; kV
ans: 16; kV
